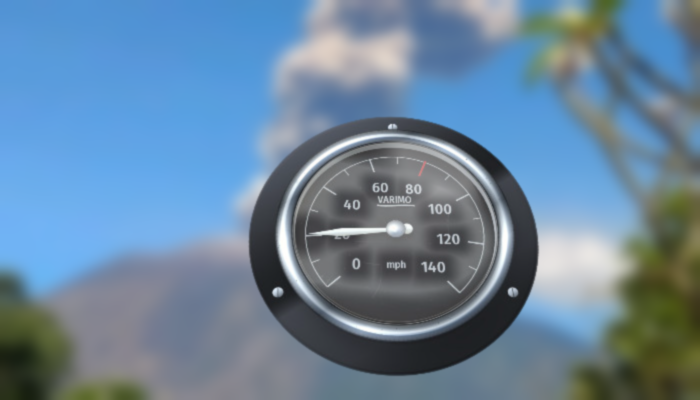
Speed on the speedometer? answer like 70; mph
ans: 20; mph
